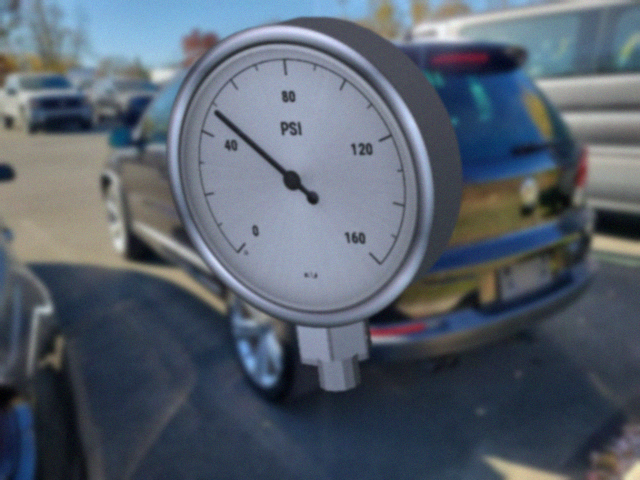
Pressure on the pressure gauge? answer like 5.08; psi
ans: 50; psi
